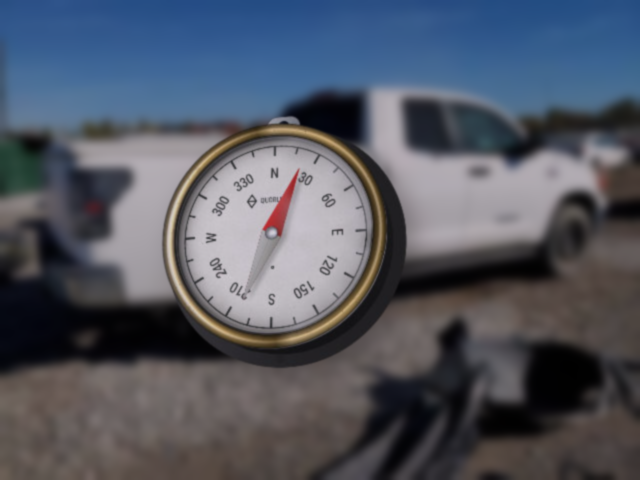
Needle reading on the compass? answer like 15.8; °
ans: 22.5; °
